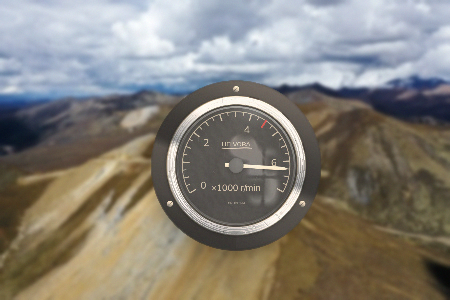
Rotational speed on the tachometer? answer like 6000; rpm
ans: 6250; rpm
